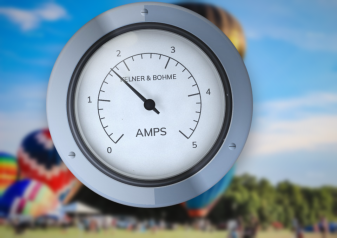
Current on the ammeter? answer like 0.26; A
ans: 1.7; A
